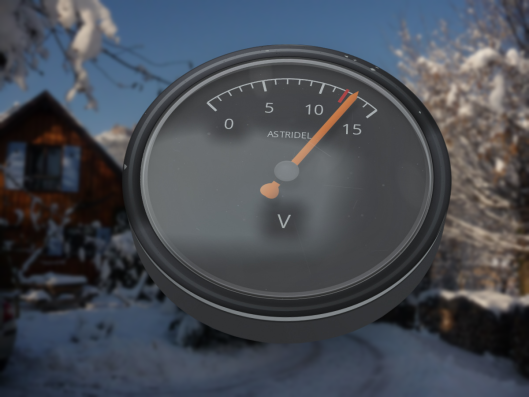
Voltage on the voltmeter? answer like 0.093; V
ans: 13; V
